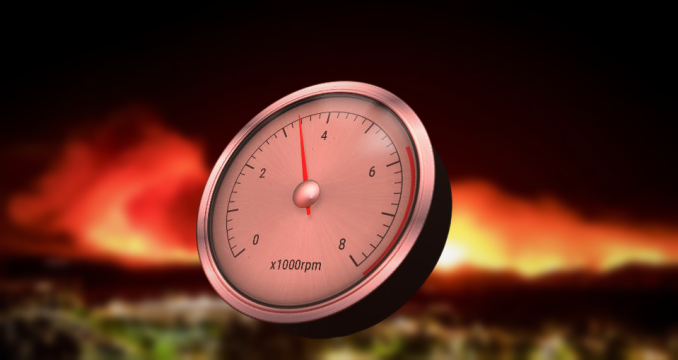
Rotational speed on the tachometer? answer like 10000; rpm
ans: 3400; rpm
